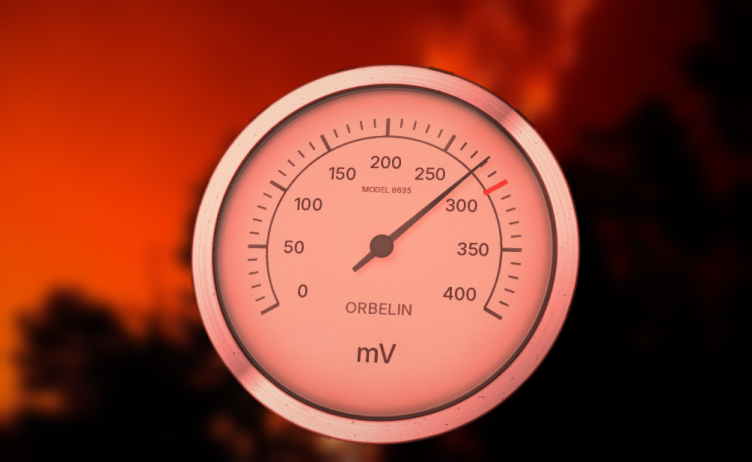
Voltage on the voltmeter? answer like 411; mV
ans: 280; mV
